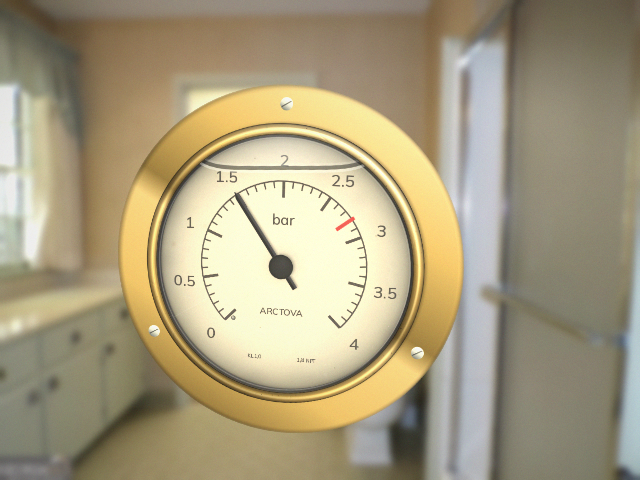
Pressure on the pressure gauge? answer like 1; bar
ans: 1.5; bar
